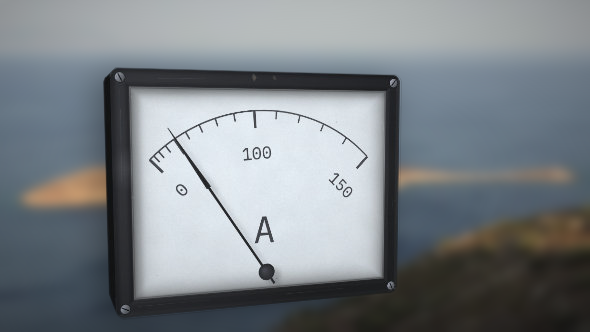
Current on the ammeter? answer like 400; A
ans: 50; A
